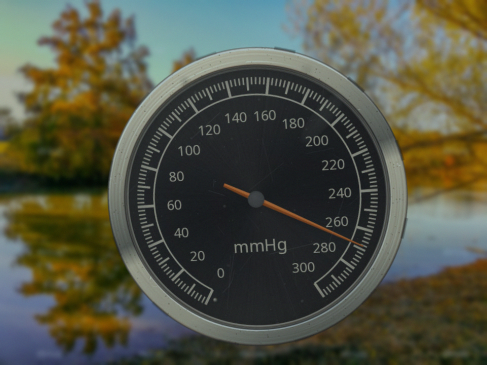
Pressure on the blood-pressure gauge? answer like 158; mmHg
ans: 268; mmHg
